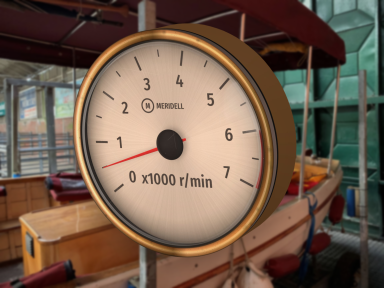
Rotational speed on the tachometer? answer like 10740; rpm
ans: 500; rpm
